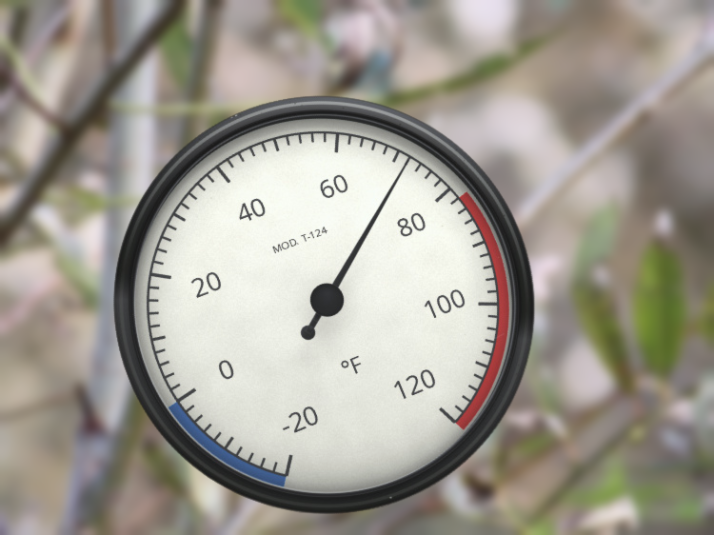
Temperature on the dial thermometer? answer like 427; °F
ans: 72; °F
